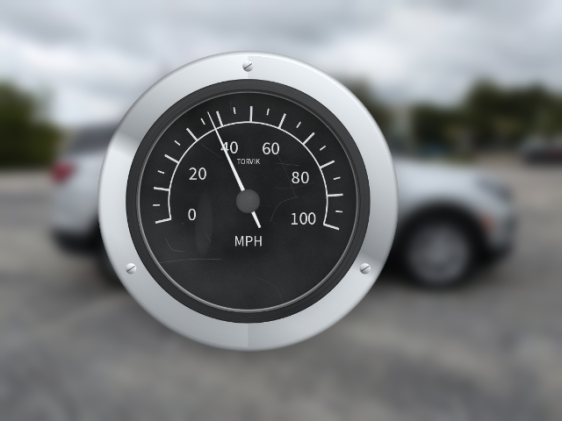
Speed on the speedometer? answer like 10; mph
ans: 37.5; mph
